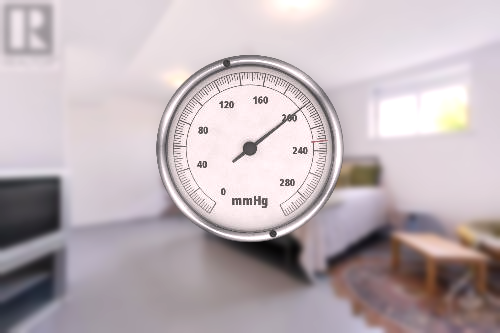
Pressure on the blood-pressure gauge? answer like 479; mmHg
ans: 200; mmHg
